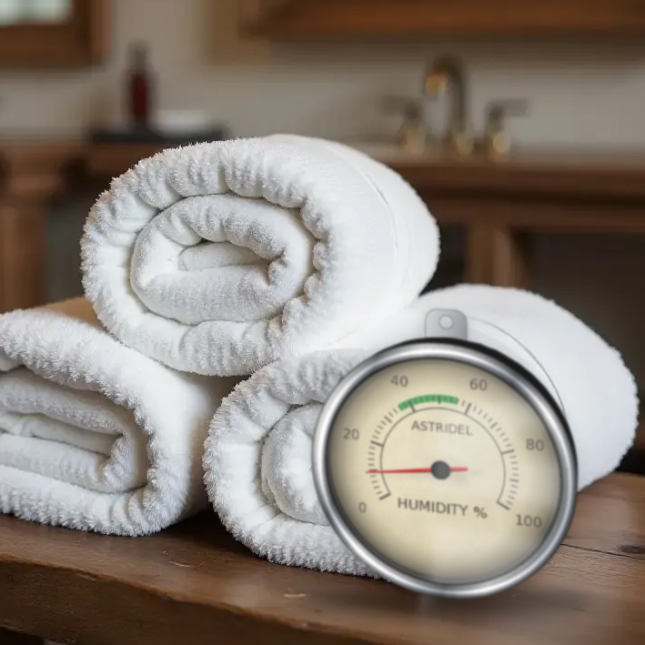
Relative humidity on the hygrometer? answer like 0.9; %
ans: 10; %
